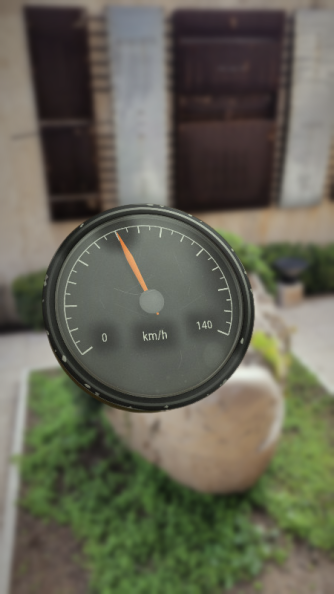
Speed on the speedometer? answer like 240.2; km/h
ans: 60; km/h
